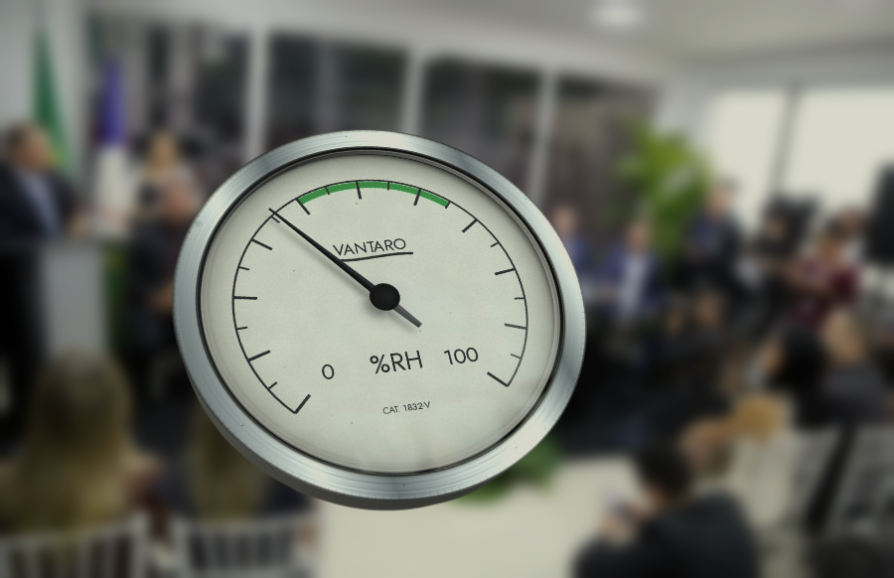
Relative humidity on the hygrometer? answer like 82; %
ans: 35; %
